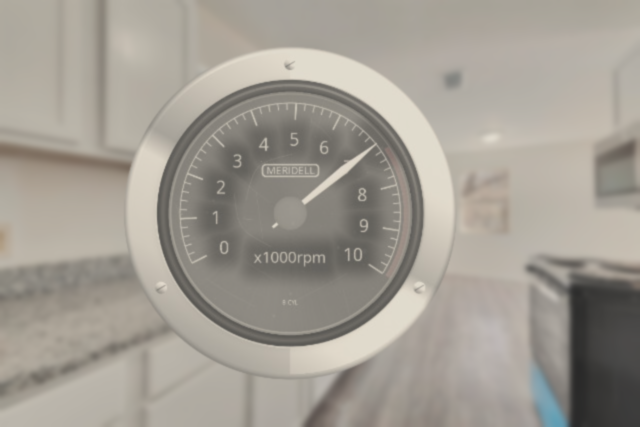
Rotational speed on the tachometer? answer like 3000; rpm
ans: 7000; rpm
